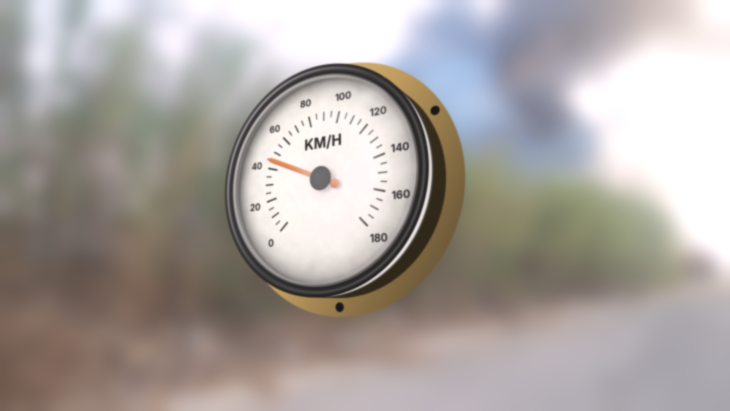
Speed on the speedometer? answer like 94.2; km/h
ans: 45; km/h
